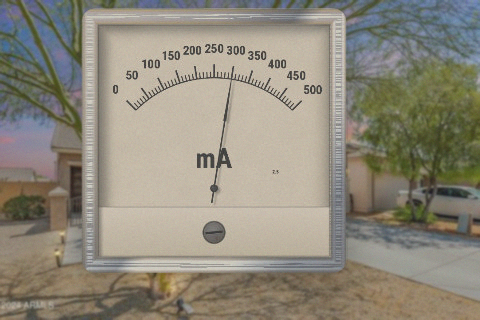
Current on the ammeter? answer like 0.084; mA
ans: 300; mA
